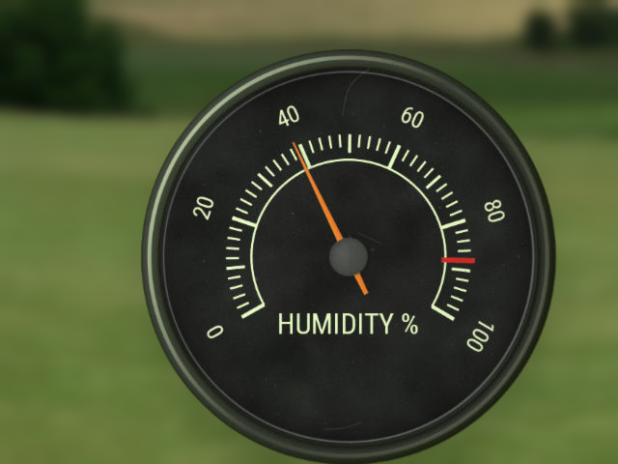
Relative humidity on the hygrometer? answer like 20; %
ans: 39; %
